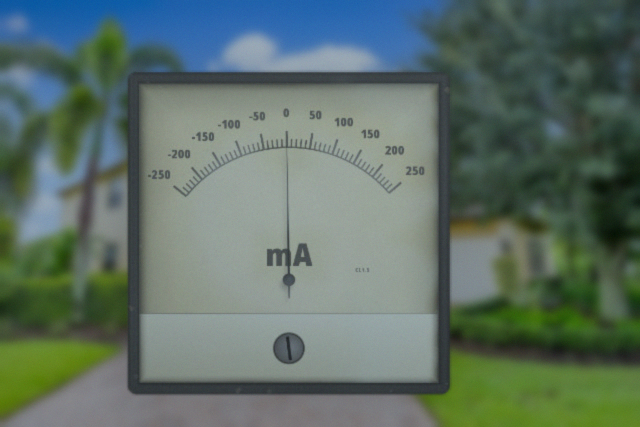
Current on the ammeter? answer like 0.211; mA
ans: 0; mA
